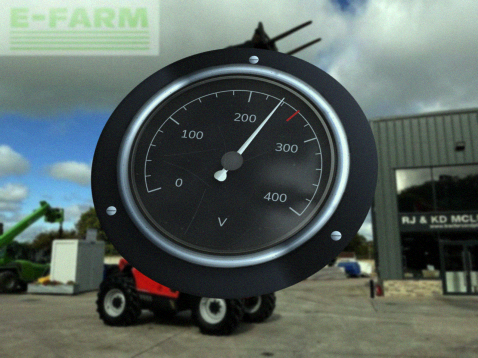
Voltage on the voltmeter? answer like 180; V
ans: 240; V
